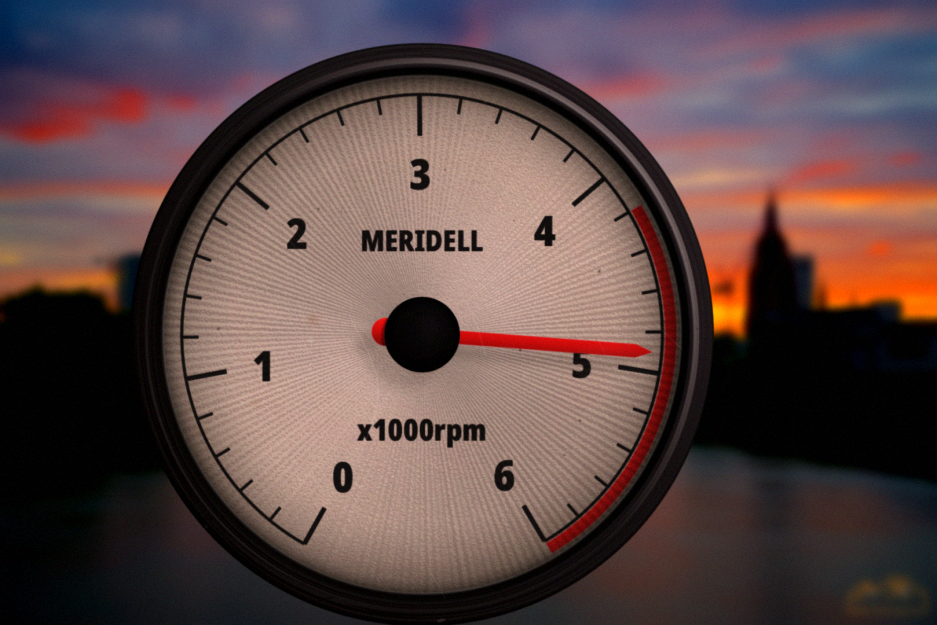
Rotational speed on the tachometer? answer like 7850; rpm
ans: 4900; rpm
